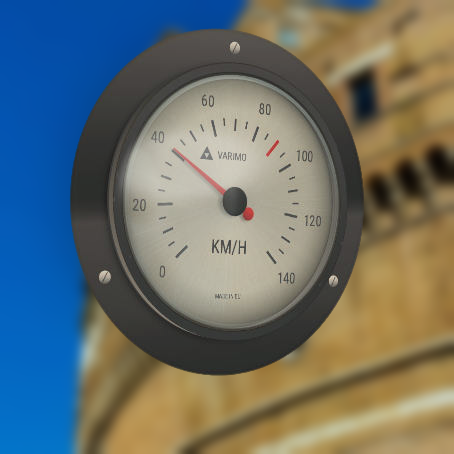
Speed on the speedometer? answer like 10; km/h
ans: 40; km/h
